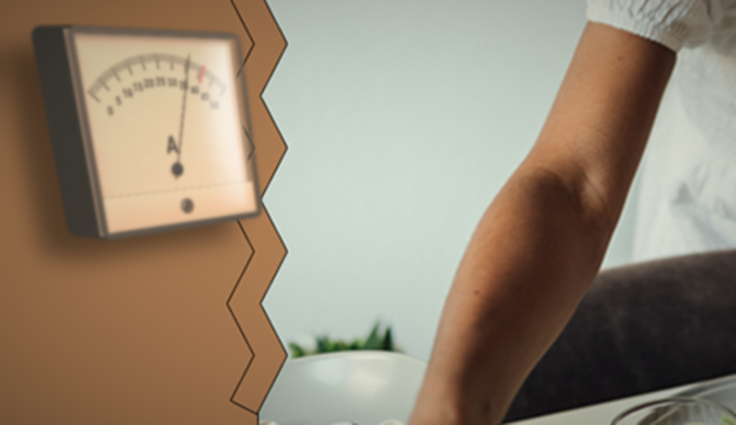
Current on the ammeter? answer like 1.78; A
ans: 35; A
